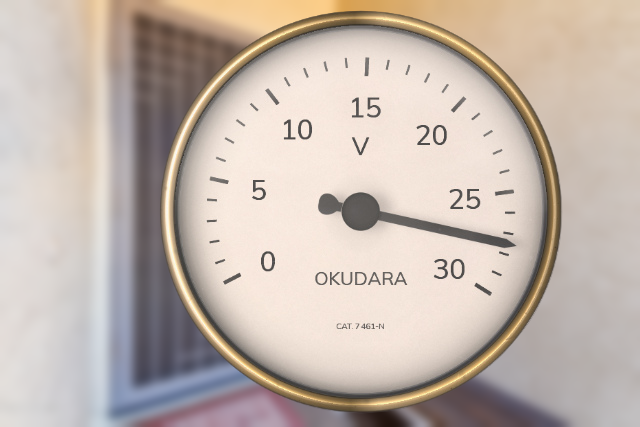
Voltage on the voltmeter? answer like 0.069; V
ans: 27.5; V
